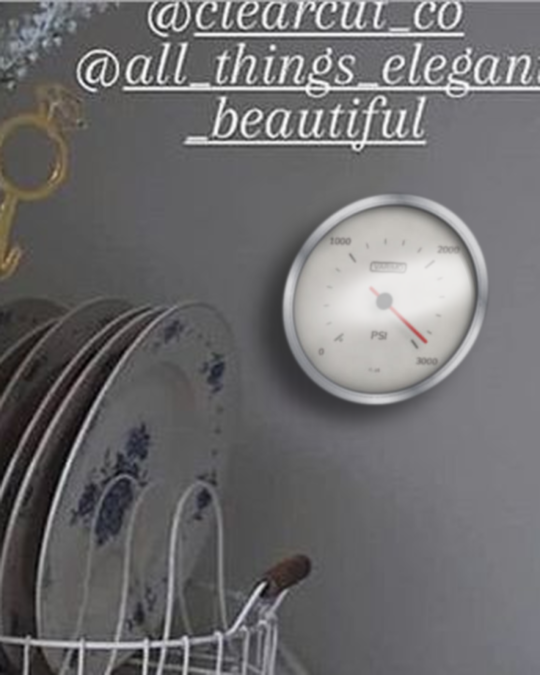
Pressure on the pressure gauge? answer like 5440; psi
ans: 2900; psi
